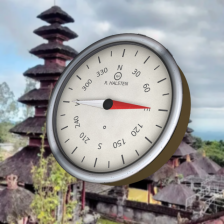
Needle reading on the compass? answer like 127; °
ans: 90; °
